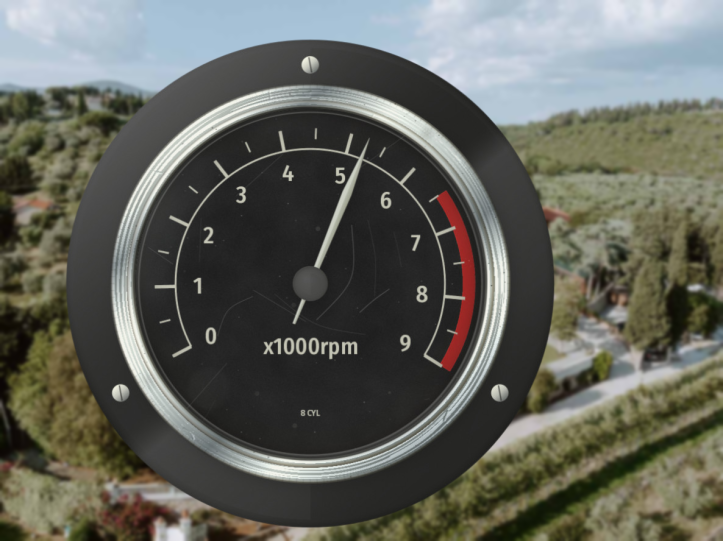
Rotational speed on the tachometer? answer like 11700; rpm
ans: 5250; rpm
